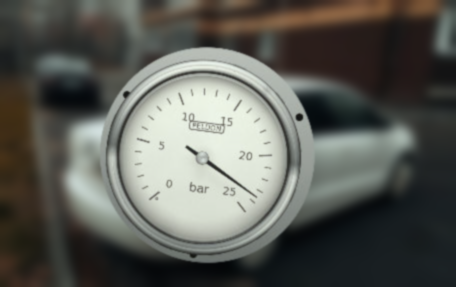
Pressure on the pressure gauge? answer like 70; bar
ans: 23.5; bar
